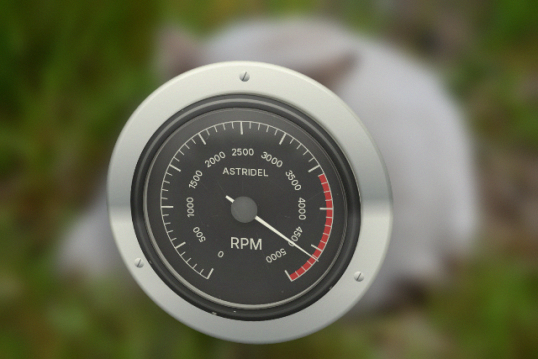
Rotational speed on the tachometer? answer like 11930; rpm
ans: 4600; rpm
